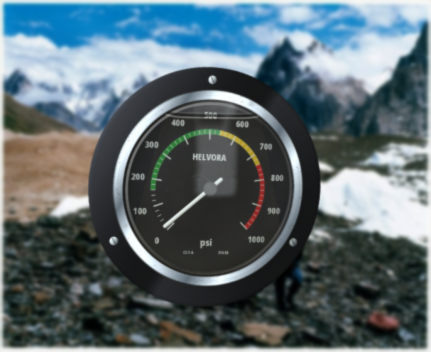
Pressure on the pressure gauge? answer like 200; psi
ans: 20; psi
